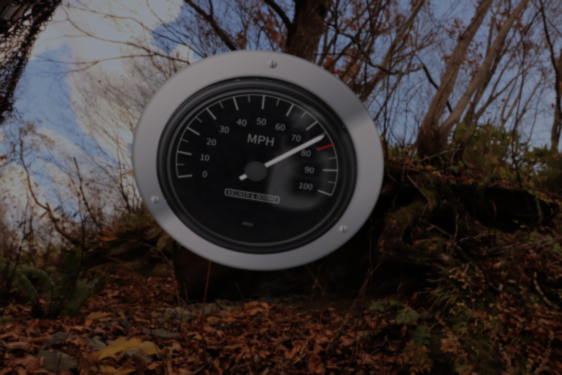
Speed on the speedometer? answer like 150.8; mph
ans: 75; mph
